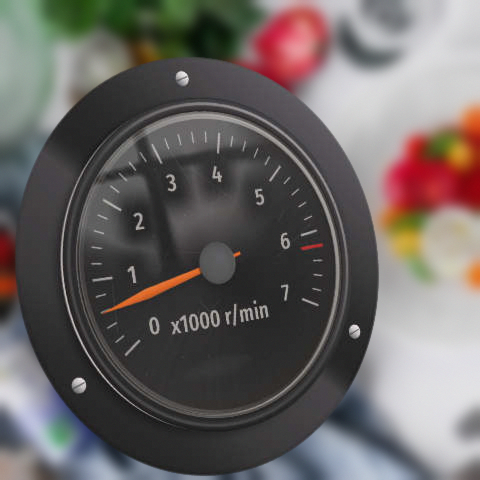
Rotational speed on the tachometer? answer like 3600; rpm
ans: 600; rpm
